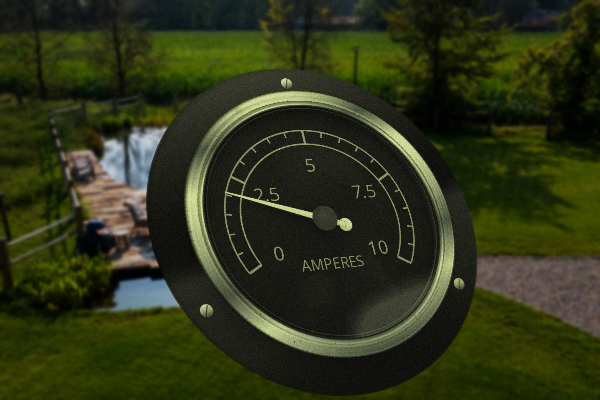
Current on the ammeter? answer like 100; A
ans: 2; A
